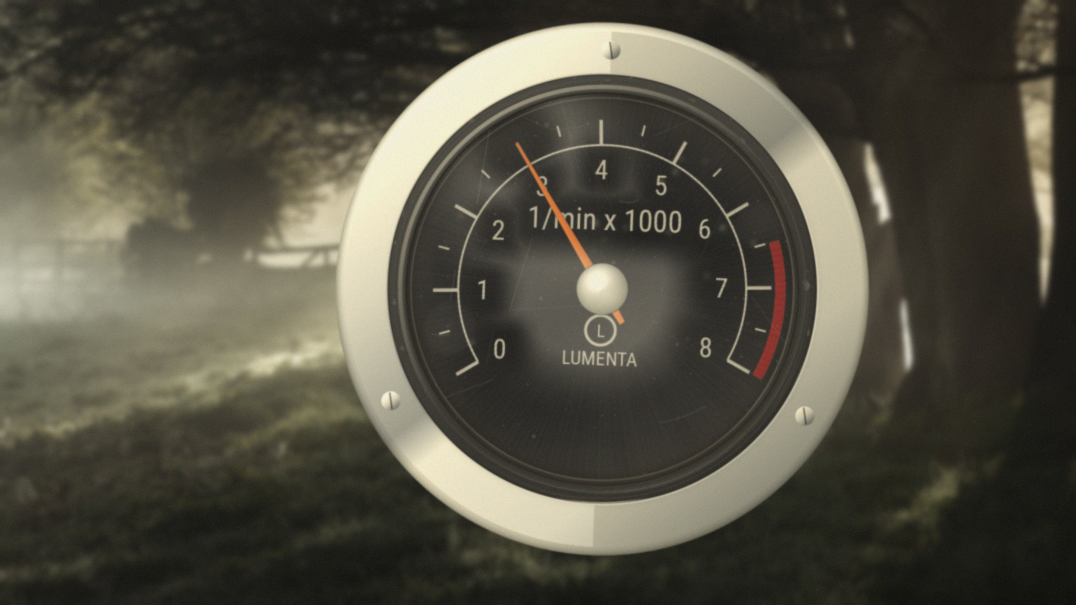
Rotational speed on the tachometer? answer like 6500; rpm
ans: 3000; rpm
